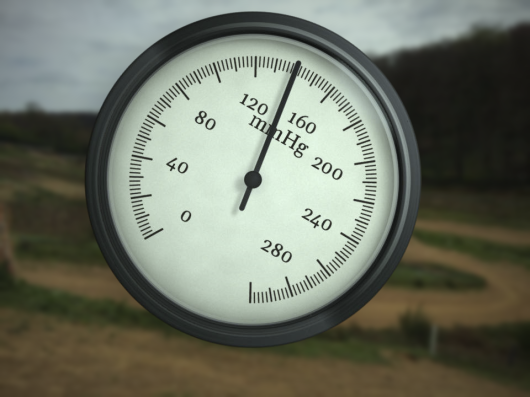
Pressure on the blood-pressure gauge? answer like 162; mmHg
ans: 140; mmHg
